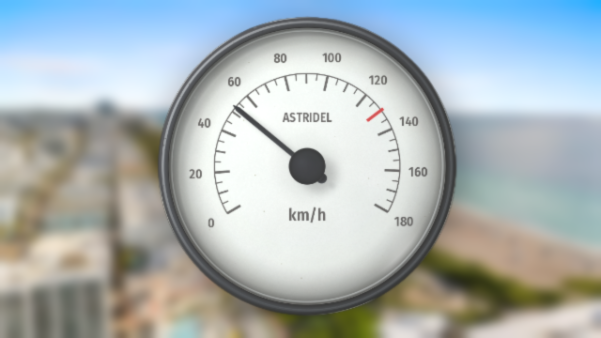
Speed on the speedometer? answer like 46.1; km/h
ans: 52.5; km/h
